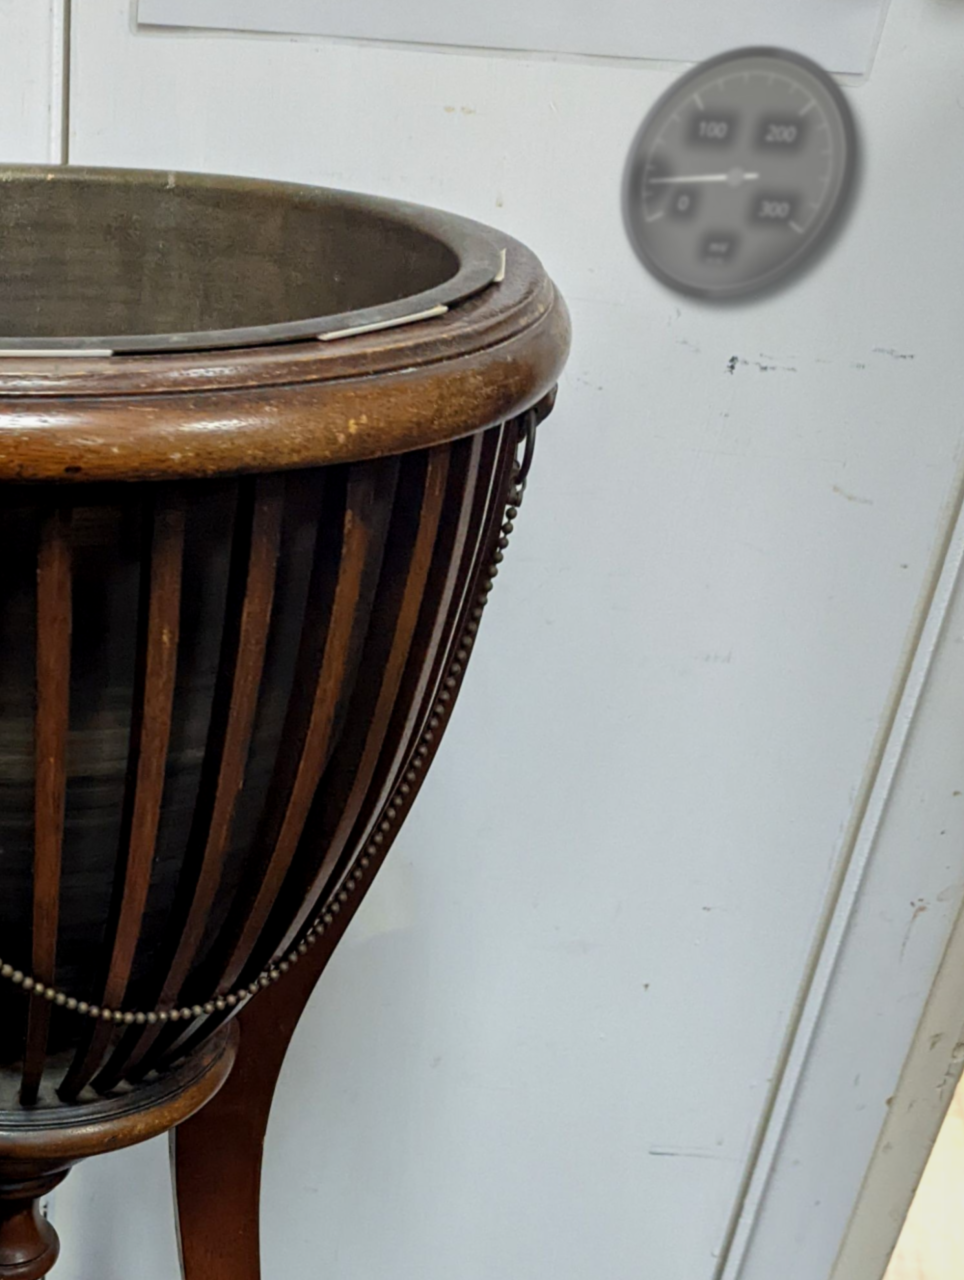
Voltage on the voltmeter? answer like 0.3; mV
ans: 30; mV
